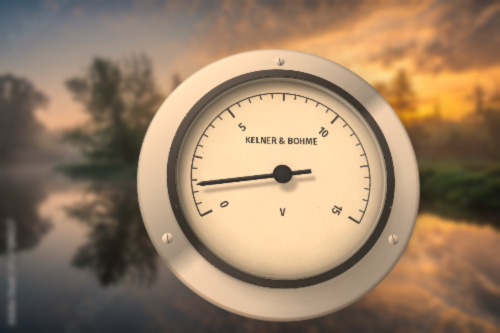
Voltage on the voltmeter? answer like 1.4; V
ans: 1.25; V
